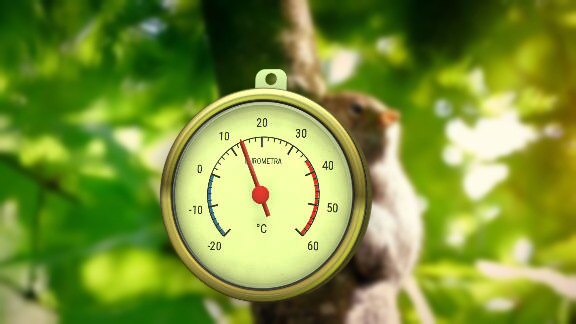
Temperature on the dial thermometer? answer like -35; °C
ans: 14; °C
